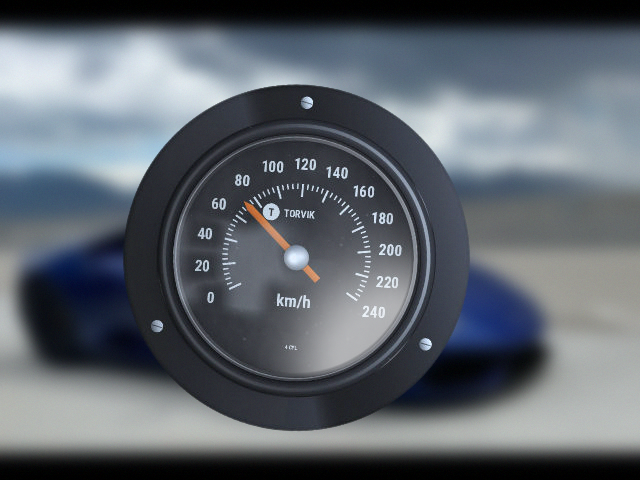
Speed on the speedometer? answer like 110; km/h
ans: 72; km/h
